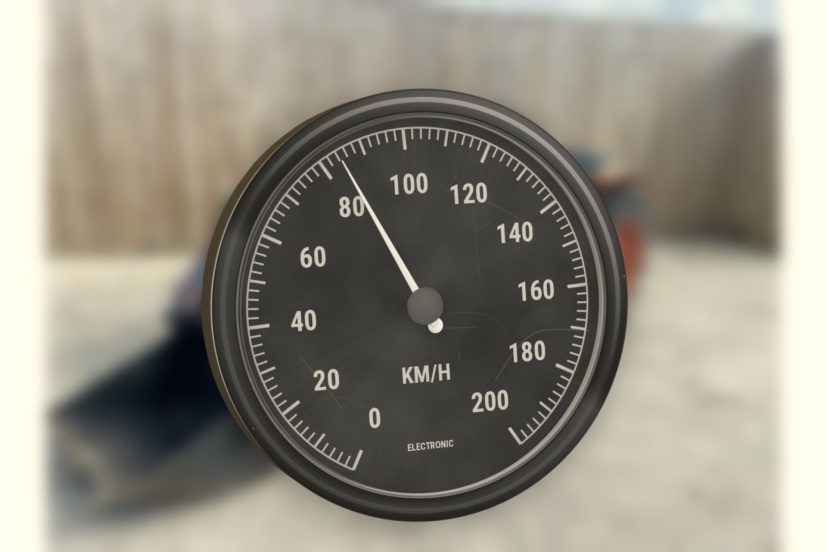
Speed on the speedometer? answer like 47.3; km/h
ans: 84; km/h
